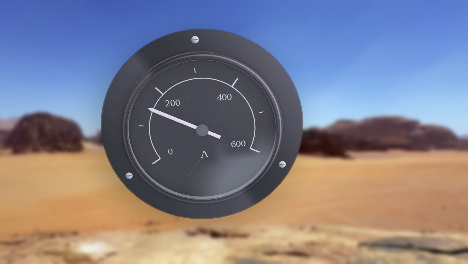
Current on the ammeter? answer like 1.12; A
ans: 150; A
